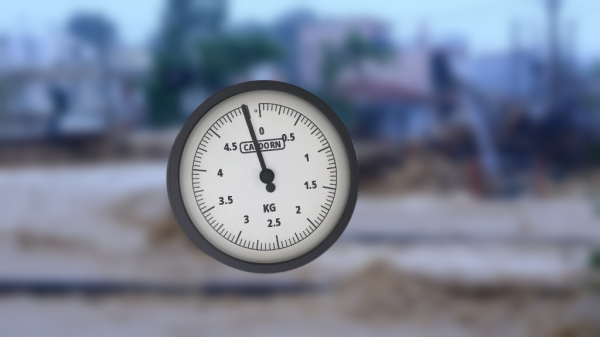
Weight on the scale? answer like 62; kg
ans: 4.95; kg
